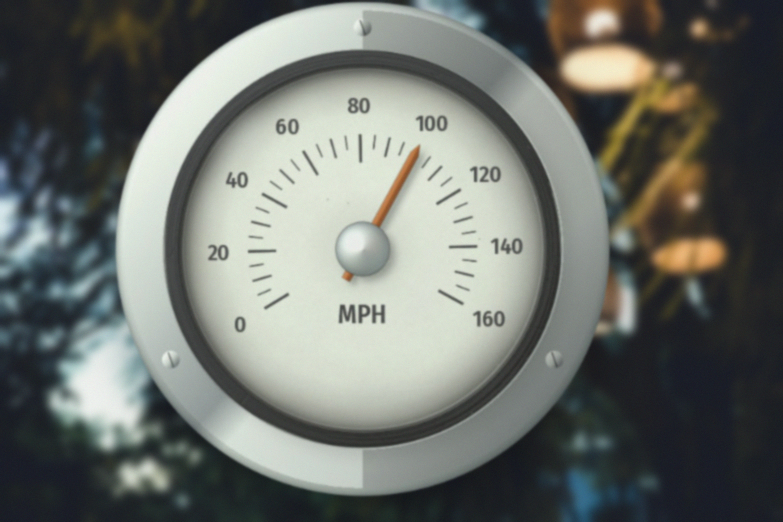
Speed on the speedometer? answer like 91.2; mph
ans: 100; mph
